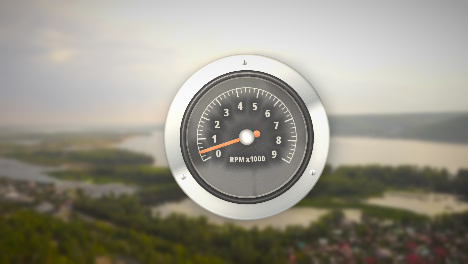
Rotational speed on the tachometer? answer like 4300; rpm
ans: 400; rpm
